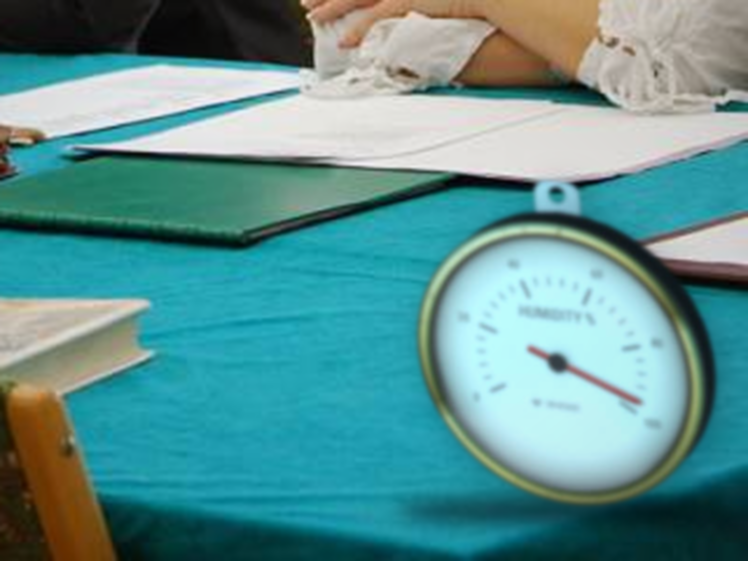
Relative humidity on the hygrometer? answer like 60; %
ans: 96; %
